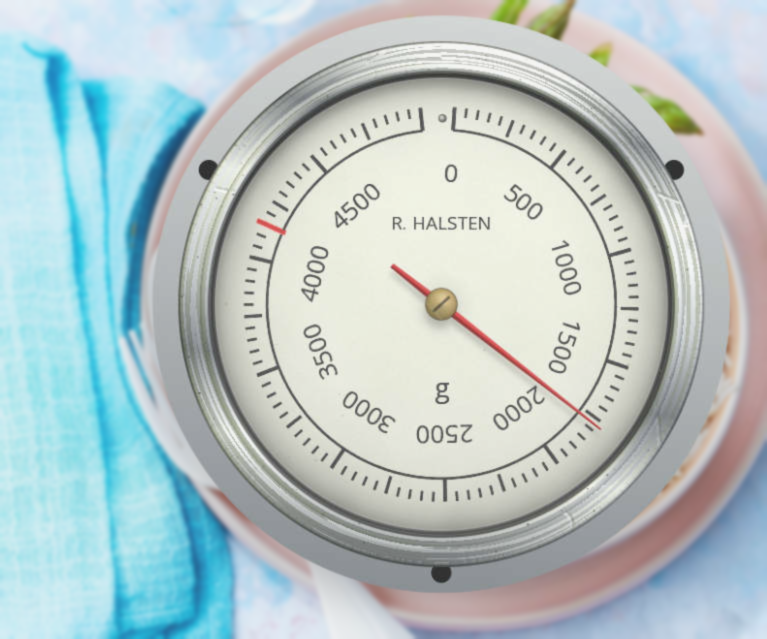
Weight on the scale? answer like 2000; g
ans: 1775; g
